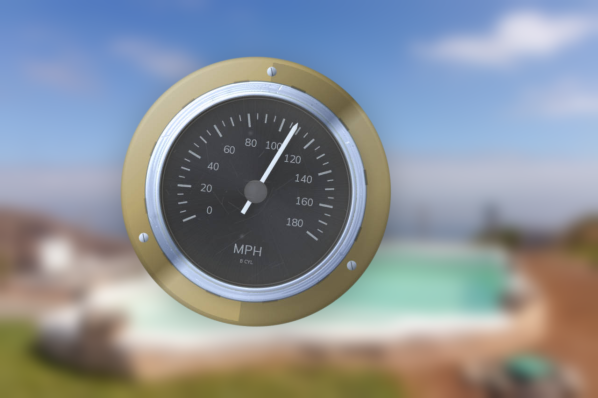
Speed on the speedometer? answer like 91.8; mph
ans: 107.5; mph
